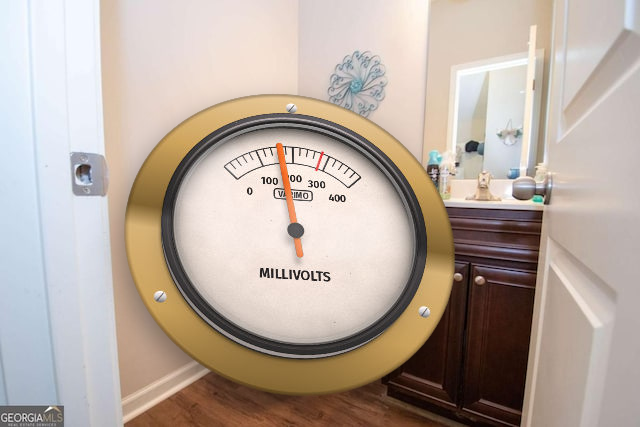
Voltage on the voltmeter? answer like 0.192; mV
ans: 160; mV
